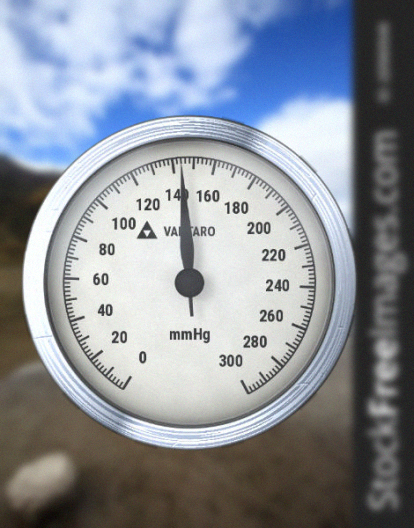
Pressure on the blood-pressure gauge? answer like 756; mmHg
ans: 144; mmHg
